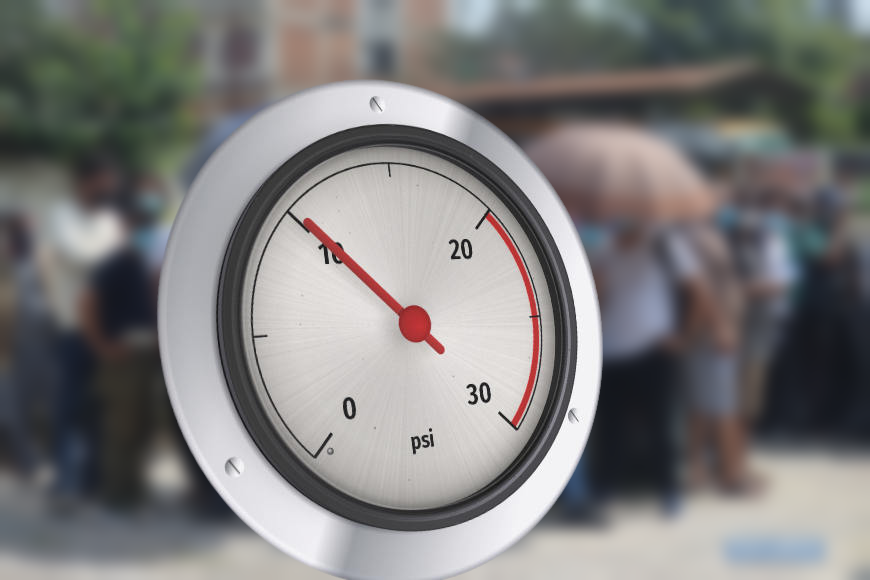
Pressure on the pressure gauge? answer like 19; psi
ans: 10; psi
